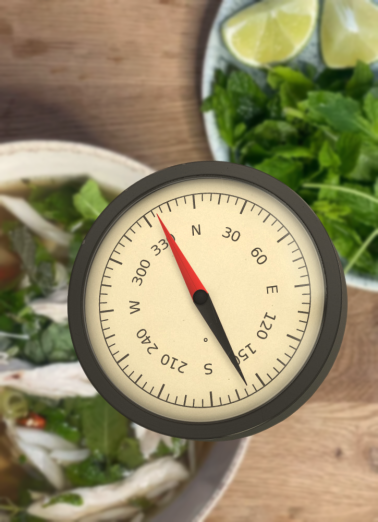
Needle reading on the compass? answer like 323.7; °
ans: 337.5; °
